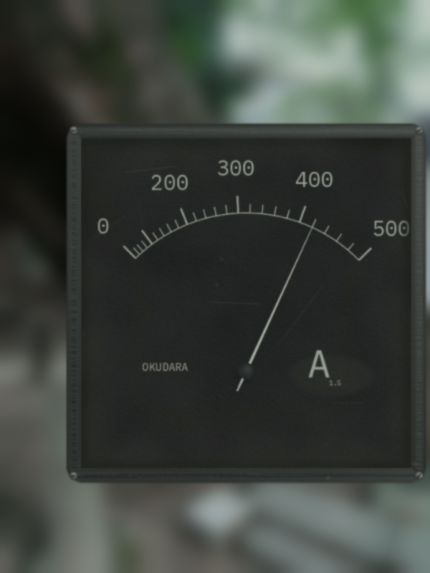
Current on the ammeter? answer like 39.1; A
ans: 420; A
